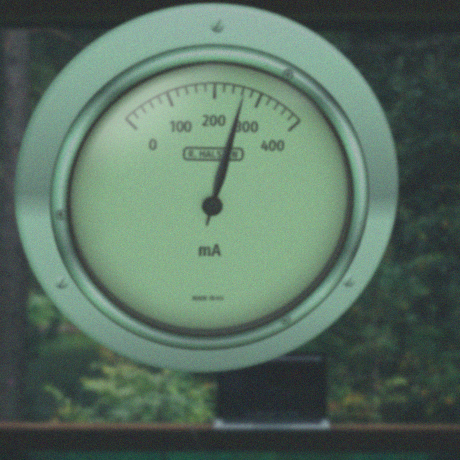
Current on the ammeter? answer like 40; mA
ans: 260; mA
